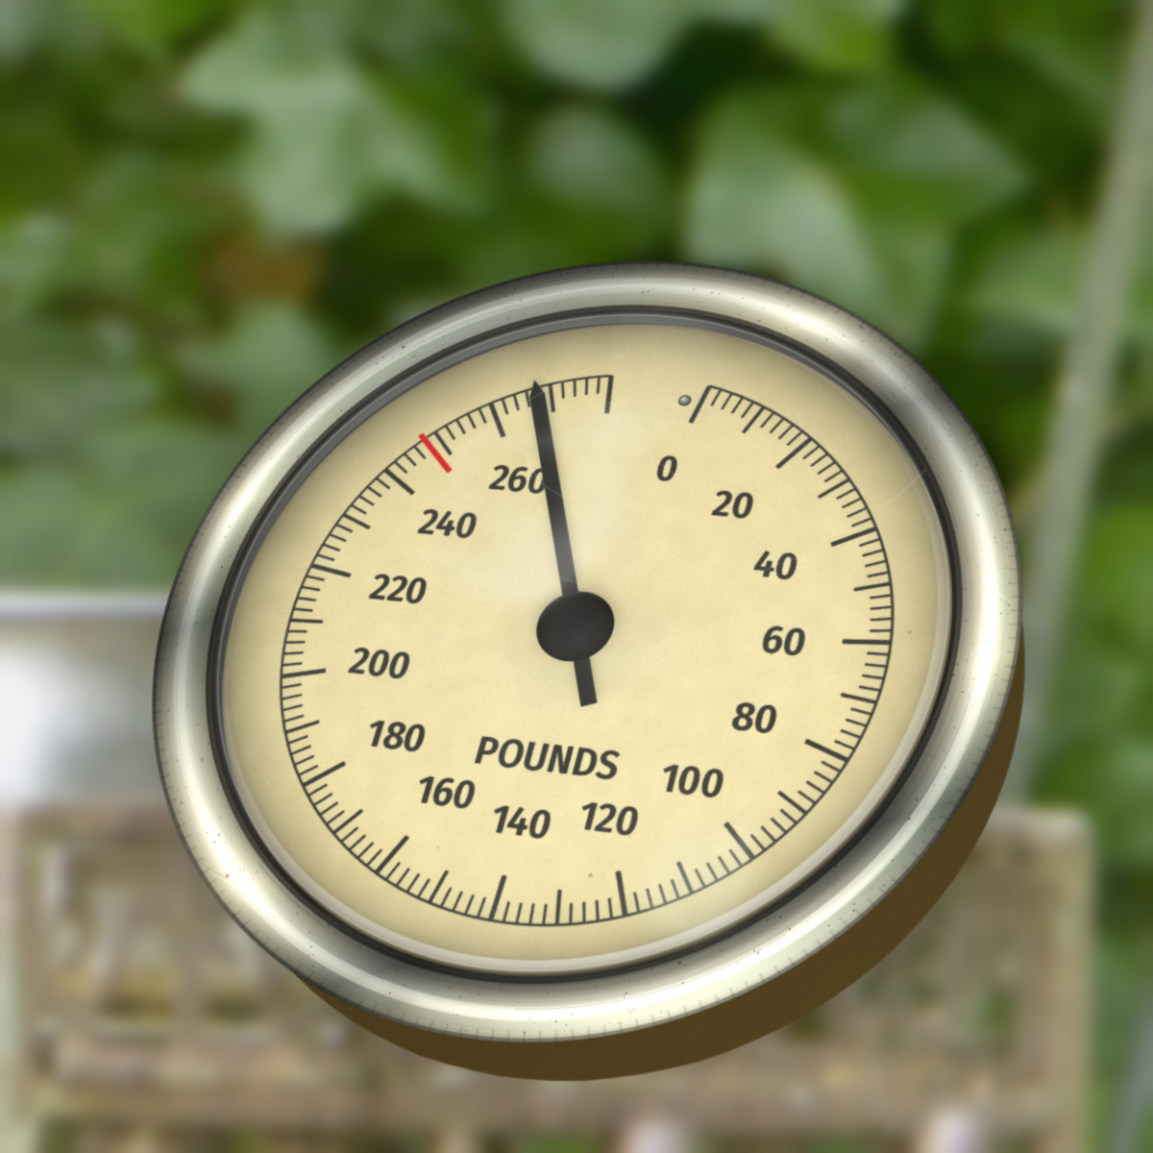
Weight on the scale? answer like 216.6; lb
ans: 268; lb
